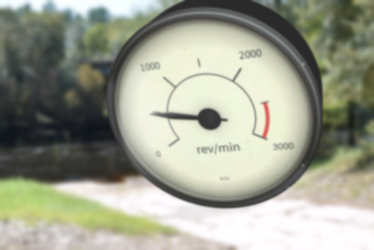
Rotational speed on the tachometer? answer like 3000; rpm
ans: 500; rpm
